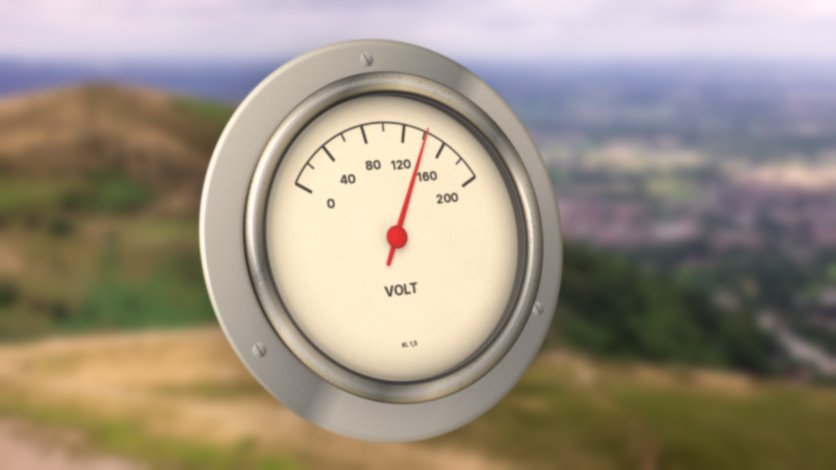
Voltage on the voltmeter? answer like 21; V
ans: 140; V
